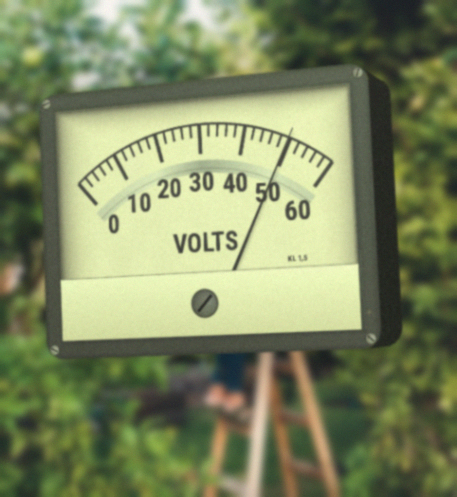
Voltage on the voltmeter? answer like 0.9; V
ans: 50; V
